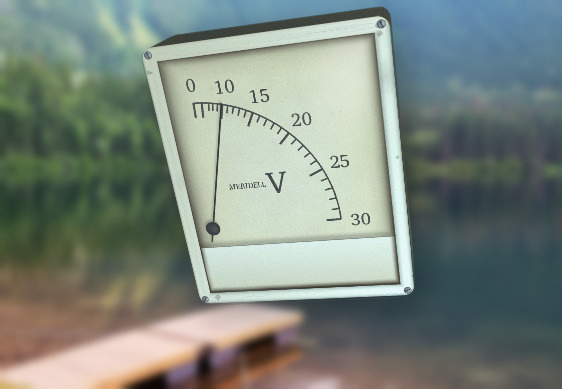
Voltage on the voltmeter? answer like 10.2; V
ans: 10; V
